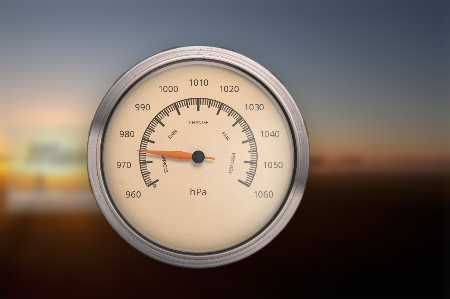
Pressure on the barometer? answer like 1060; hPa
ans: 975; hPa
